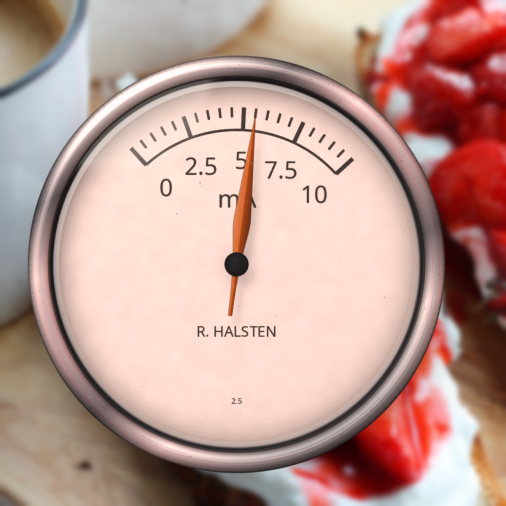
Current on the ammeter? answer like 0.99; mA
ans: 5.5; mA
